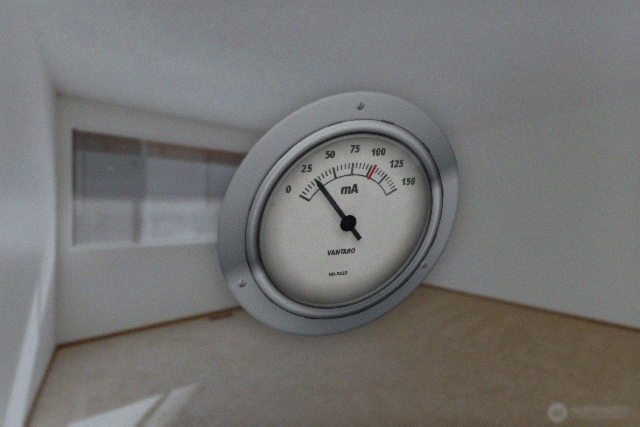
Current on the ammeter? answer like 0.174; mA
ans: 25; mA
